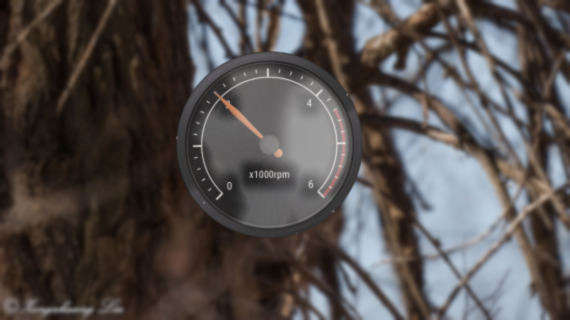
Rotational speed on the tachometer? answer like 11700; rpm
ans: 2000; rpm
